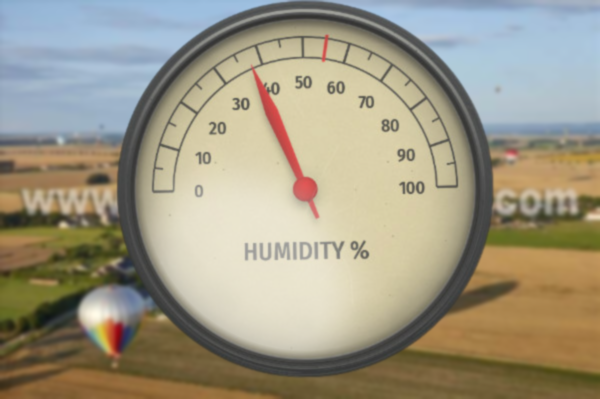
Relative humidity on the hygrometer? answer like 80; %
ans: 37.5; %
